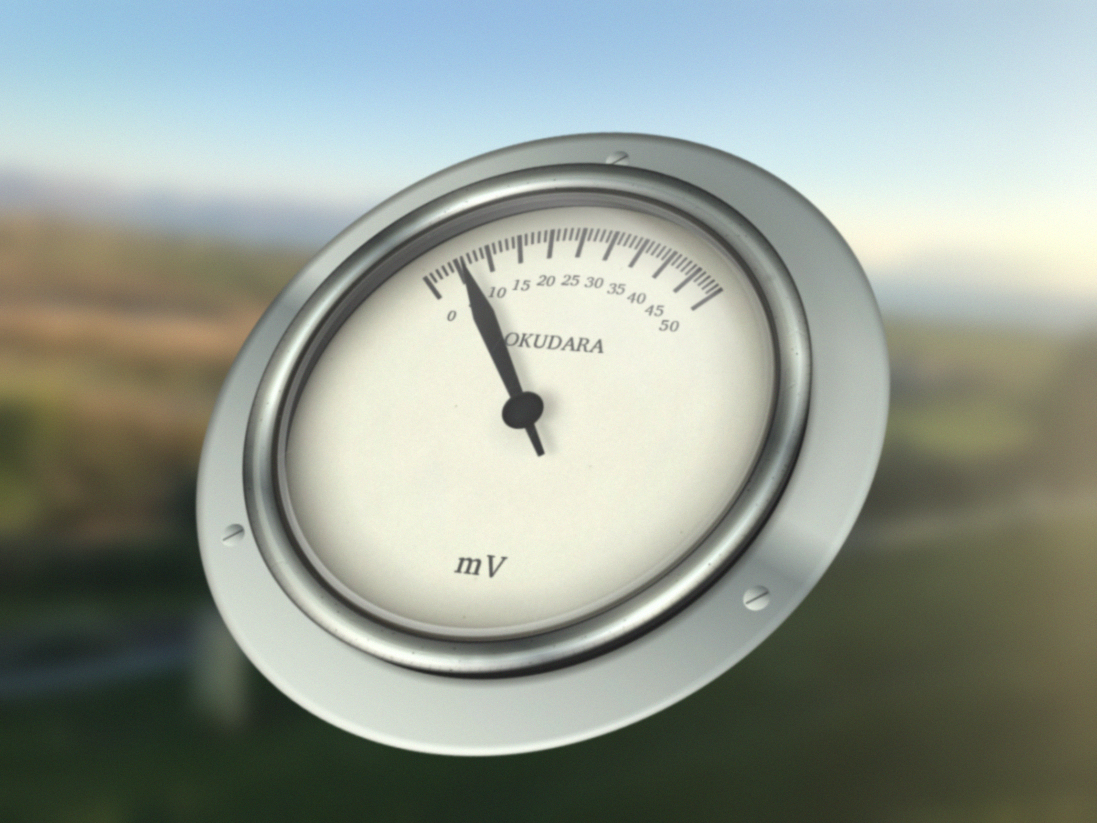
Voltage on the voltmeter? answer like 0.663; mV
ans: 6; mV
